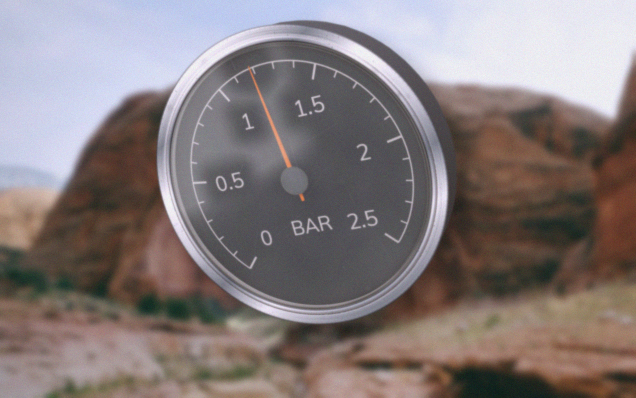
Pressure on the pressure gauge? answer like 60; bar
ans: 1.2; bar
